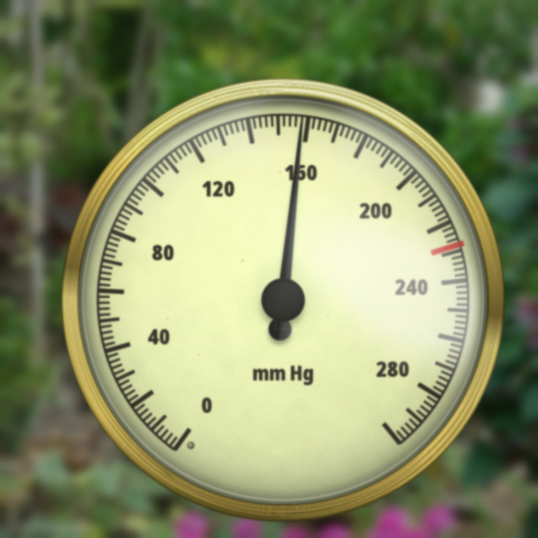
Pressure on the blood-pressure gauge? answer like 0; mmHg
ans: 158; mmHg
